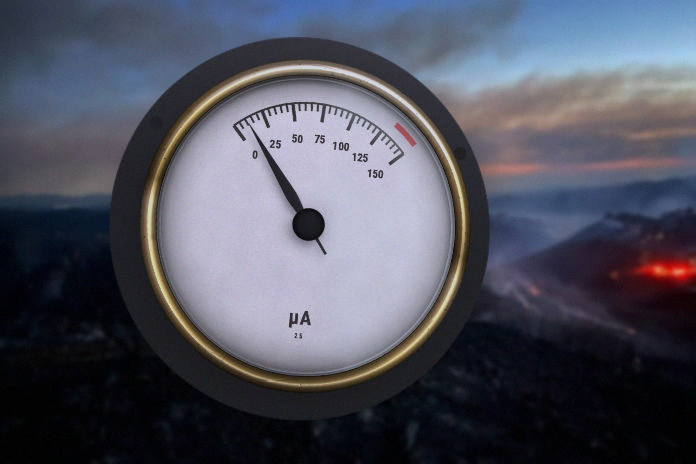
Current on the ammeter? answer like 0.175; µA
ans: 10; µA
